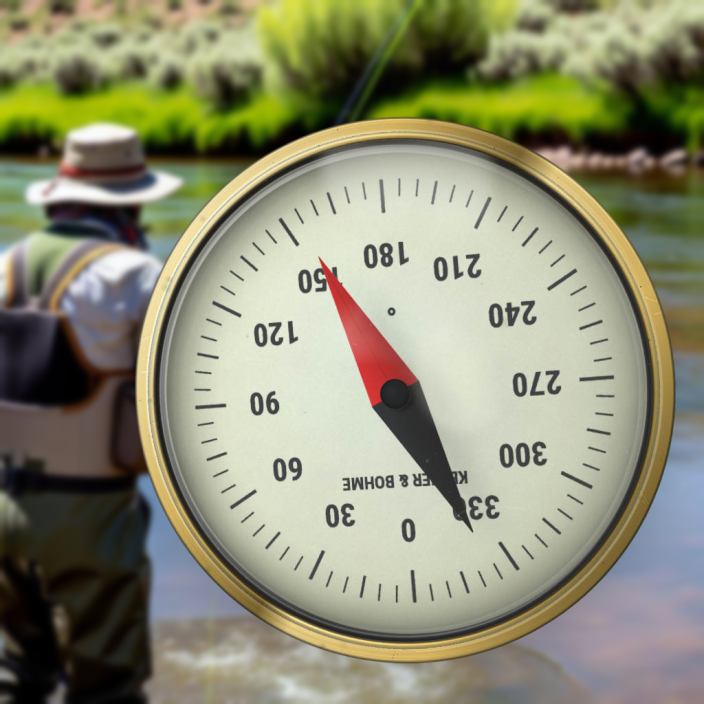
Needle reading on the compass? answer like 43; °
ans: 155; °
